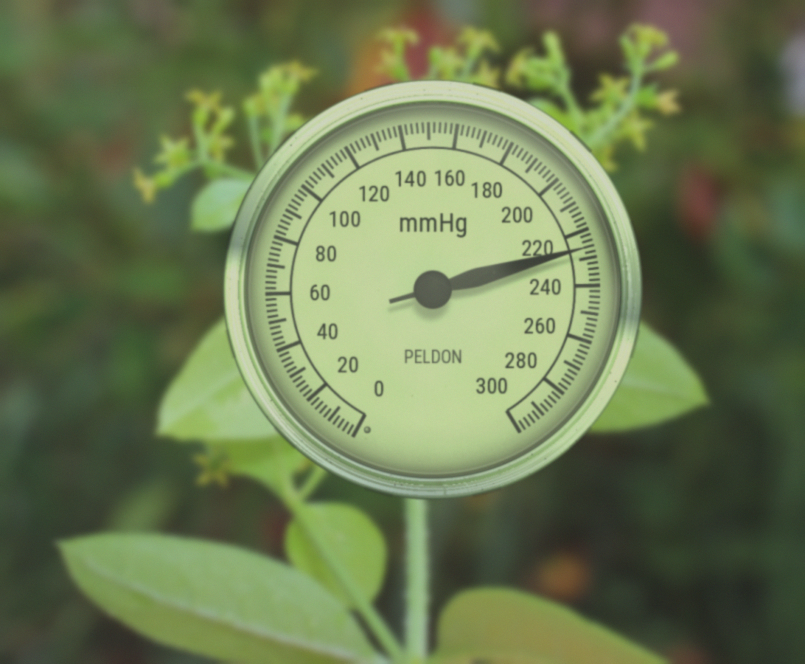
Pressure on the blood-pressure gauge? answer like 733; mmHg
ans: 226; mmHg
